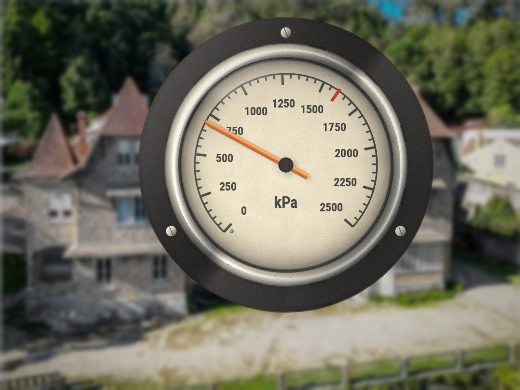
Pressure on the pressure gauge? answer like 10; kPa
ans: 700; kPa
